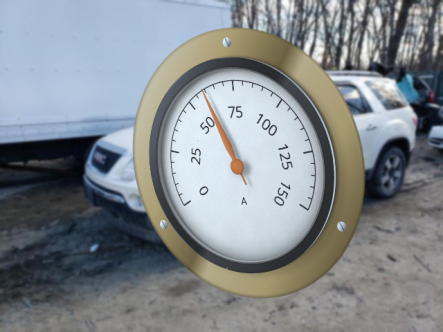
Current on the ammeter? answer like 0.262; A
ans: 60; A
